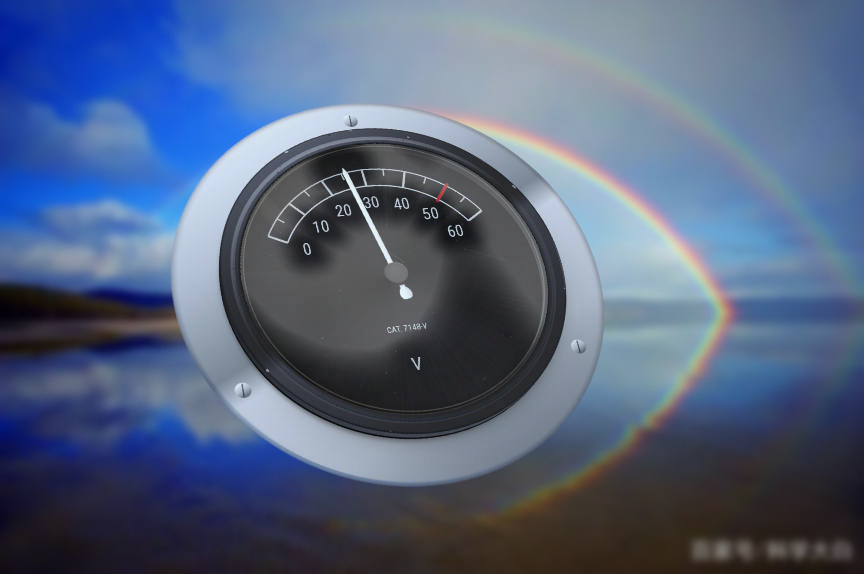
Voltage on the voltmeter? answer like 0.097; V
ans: 25; V
